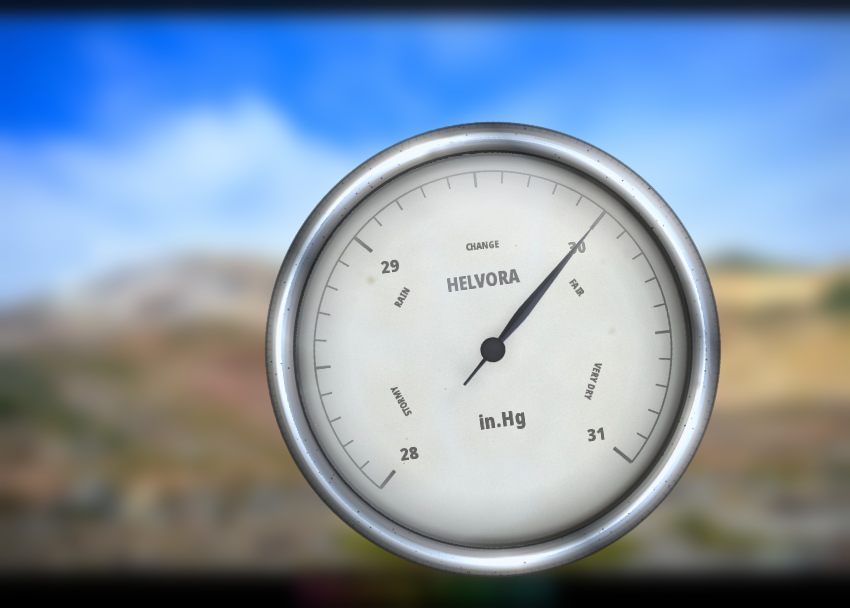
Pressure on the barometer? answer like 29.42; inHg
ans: 30; inHg
